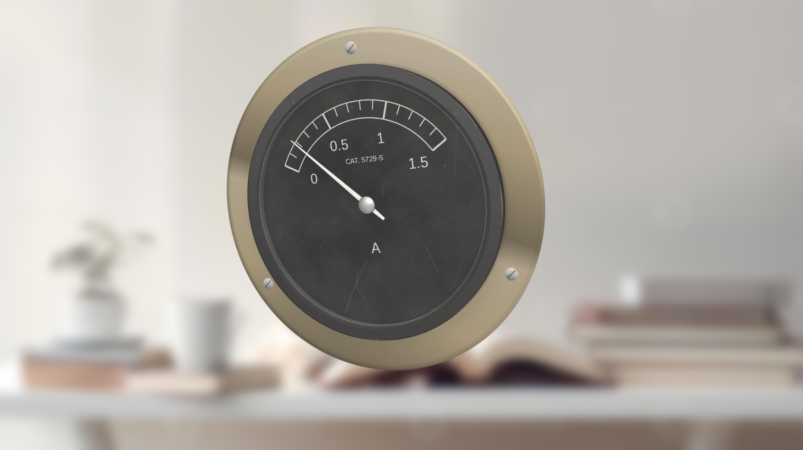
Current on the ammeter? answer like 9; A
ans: 0.2; A
